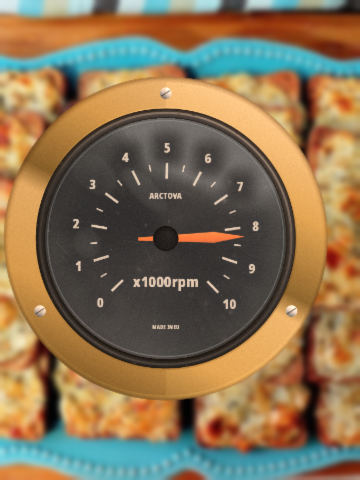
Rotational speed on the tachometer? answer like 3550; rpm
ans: 8250; rpm
